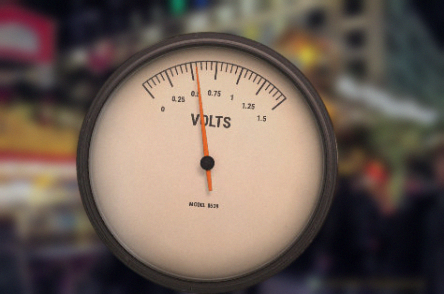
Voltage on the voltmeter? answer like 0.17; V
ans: 0.55; V
